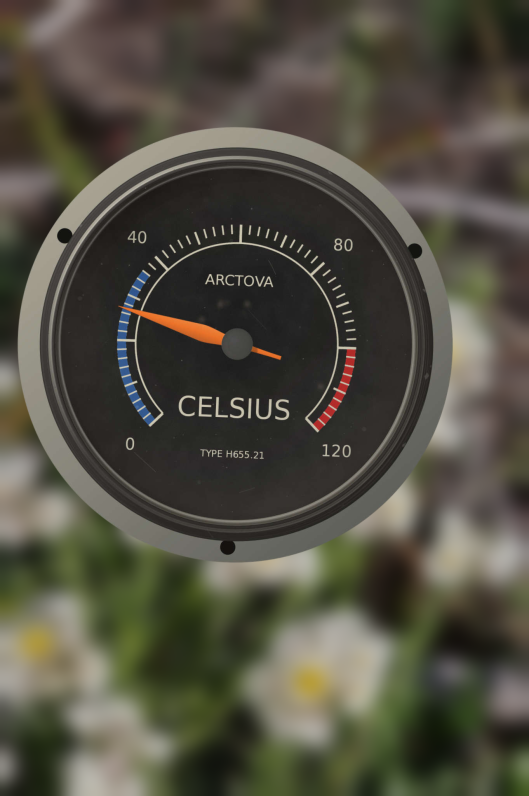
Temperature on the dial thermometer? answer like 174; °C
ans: 27; °C
